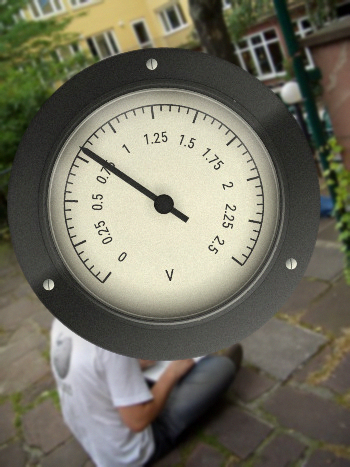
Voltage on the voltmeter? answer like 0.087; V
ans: 0.8; V
